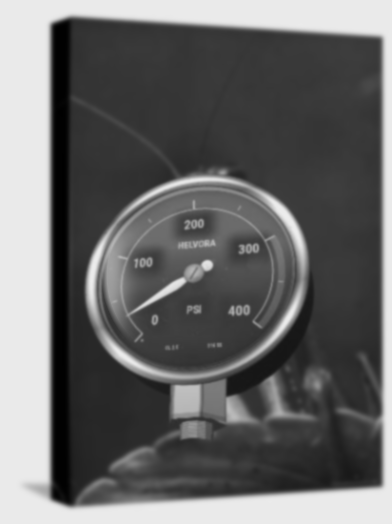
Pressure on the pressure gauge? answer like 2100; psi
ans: 25; psi
